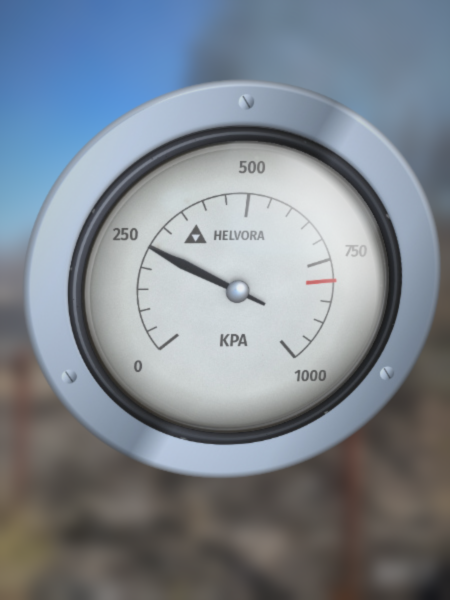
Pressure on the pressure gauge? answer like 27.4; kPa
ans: 250; kPa
